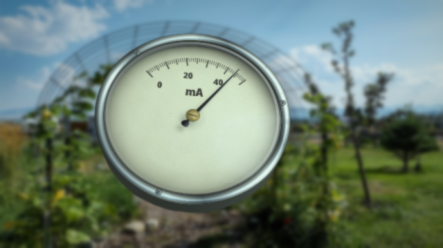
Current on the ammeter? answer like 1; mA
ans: 45; mA
